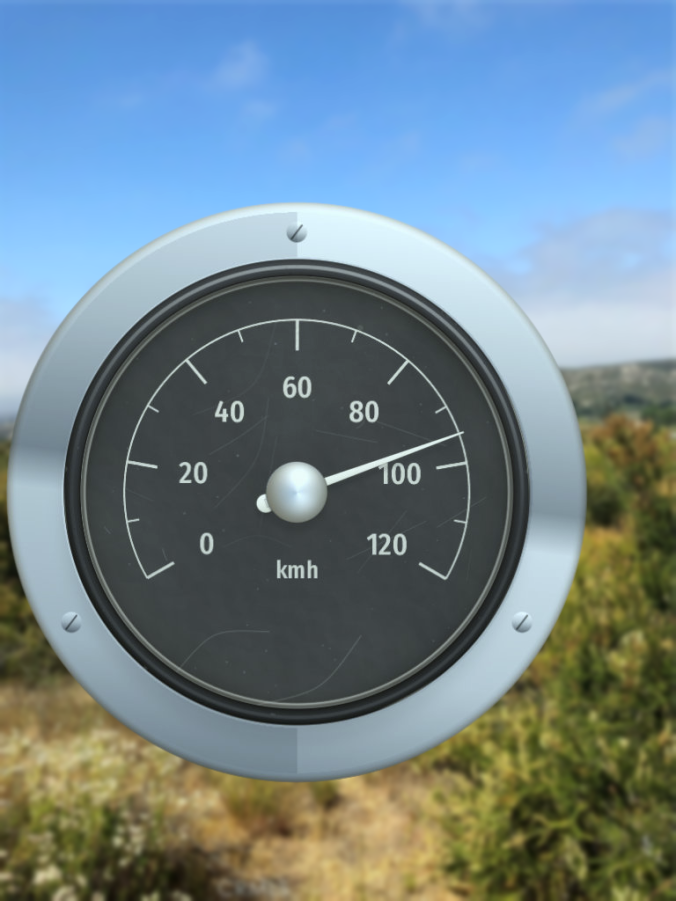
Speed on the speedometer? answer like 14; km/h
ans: 95; km/h
